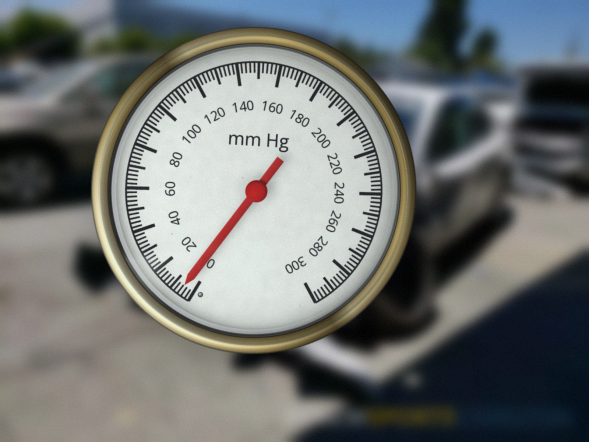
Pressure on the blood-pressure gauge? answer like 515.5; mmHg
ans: 6; mmHg
